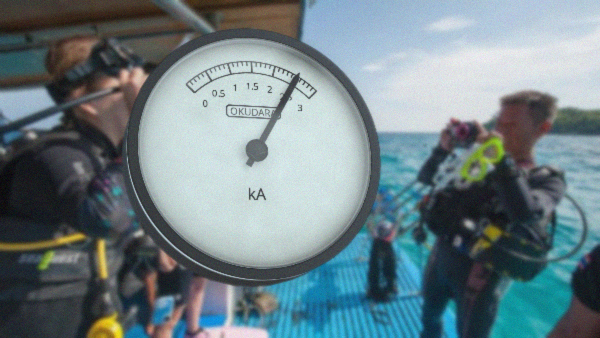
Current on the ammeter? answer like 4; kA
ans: 2.5; kA
